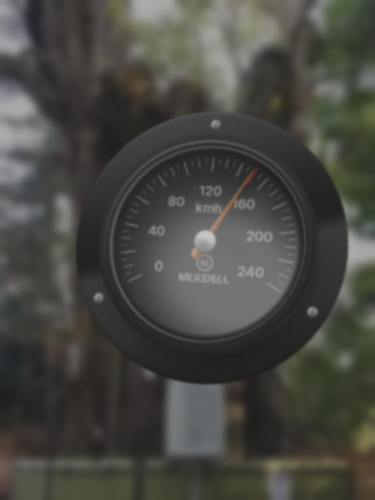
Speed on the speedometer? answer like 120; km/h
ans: 150; km/h
